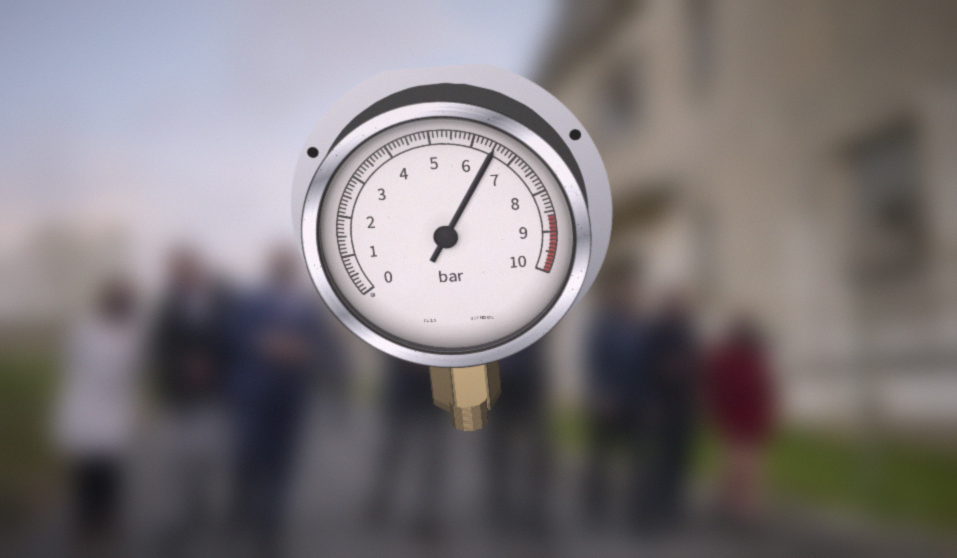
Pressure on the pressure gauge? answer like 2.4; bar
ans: 6.5; bar
